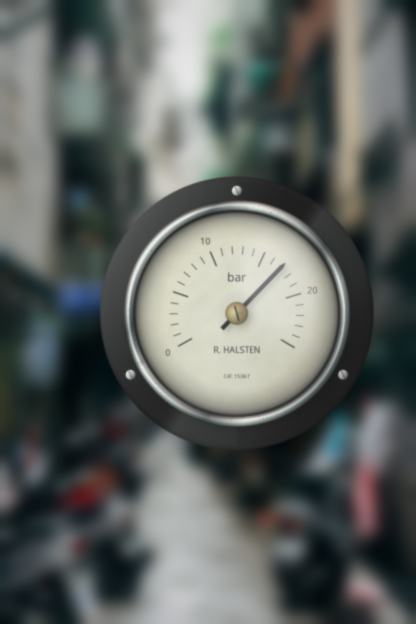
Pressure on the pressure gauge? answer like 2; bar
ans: 17; bar
